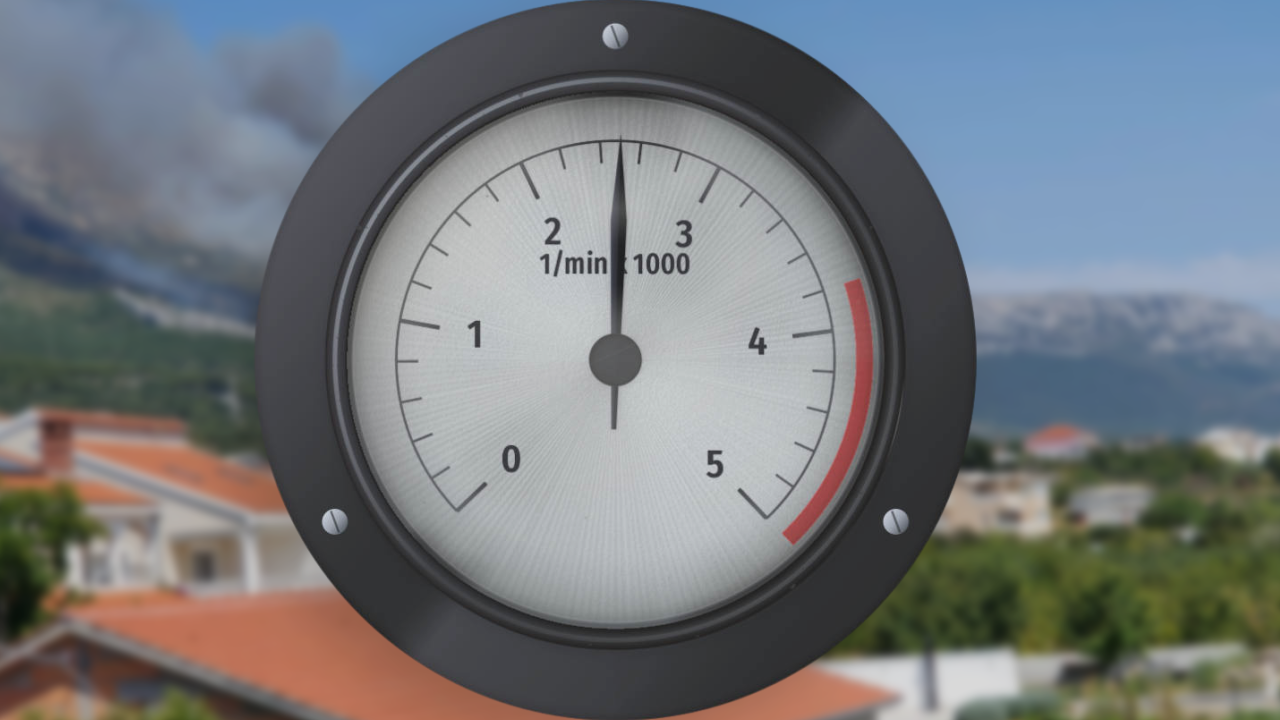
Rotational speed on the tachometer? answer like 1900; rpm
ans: 2500; rpm
